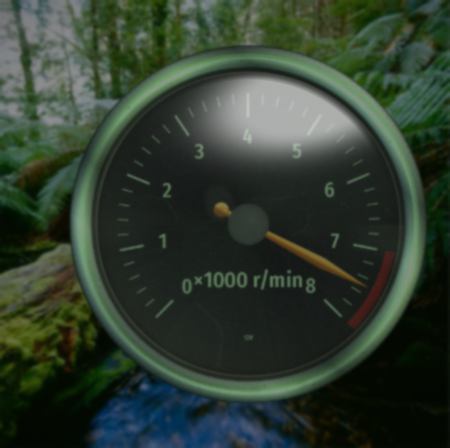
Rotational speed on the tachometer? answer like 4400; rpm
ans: 7500; rpm
